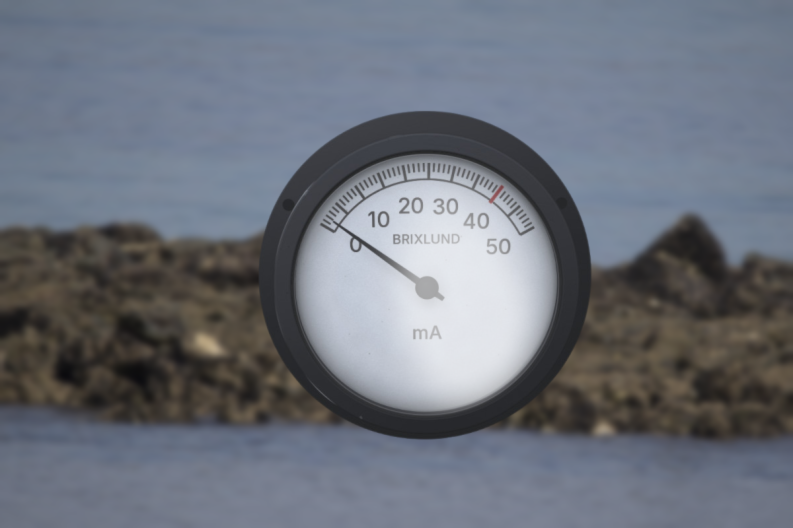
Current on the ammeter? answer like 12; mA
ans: 2; mA
